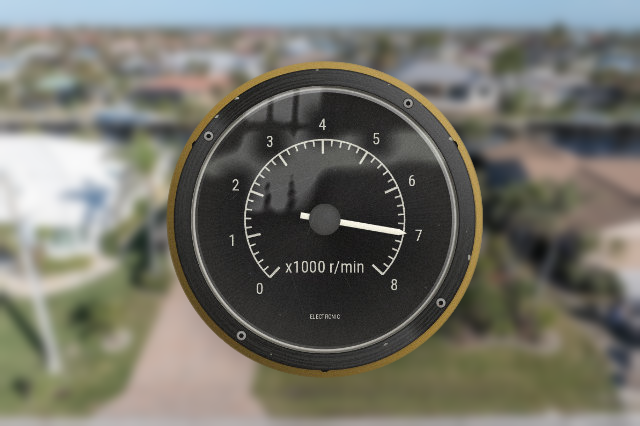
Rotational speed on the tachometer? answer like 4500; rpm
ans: 7000; rpm
